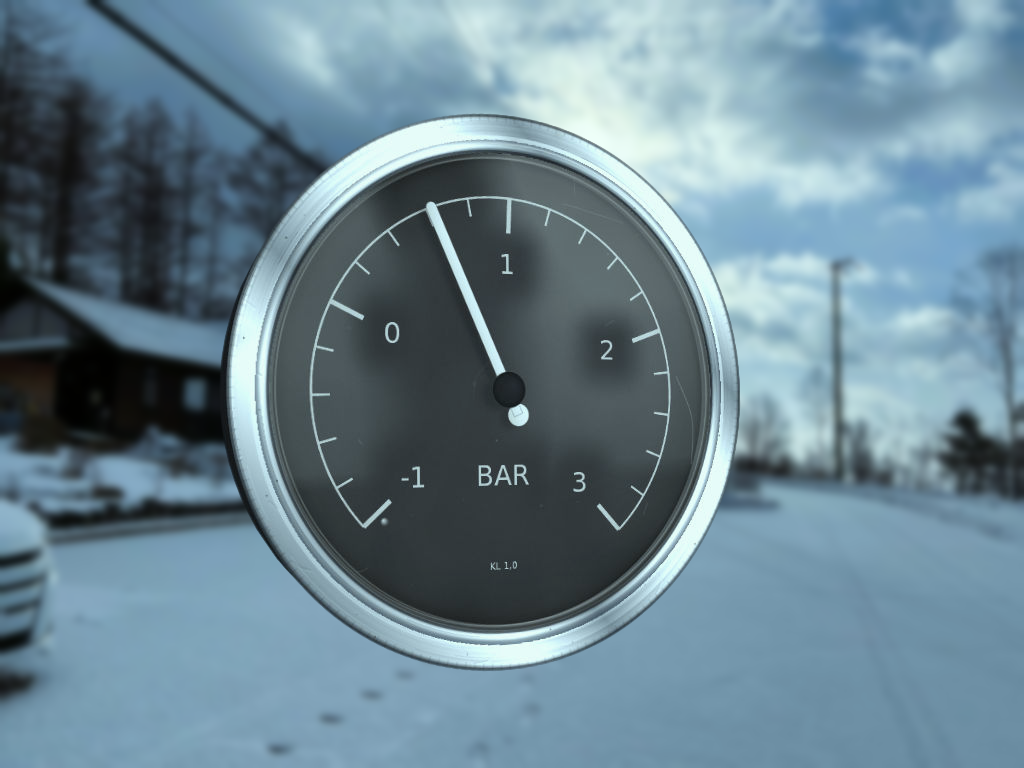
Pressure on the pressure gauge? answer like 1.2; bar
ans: 0.6; bar
